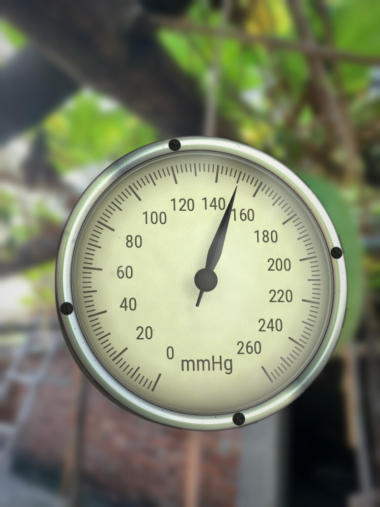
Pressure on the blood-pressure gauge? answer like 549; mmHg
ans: 150; mmHg
